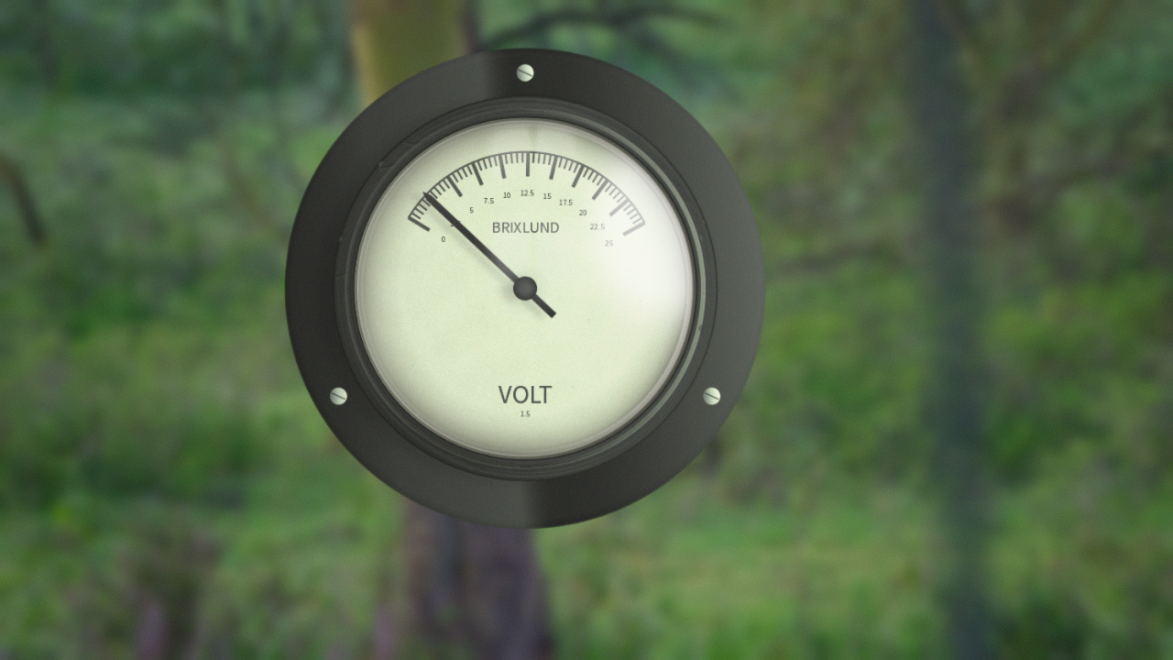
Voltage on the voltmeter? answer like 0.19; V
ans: 2.5; V
